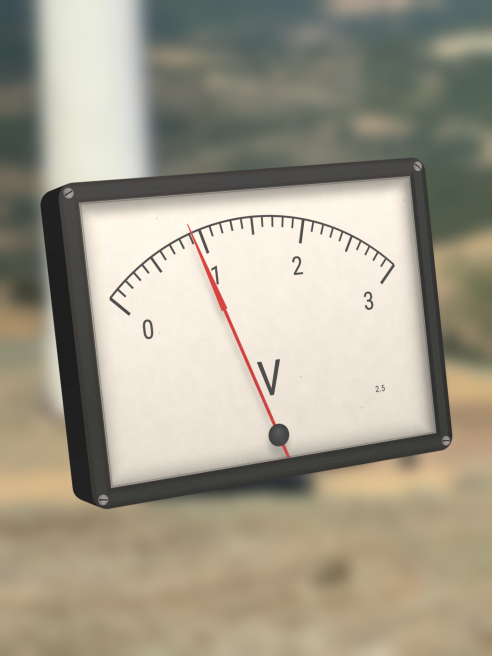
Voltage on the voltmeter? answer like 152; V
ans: 0.9; V
